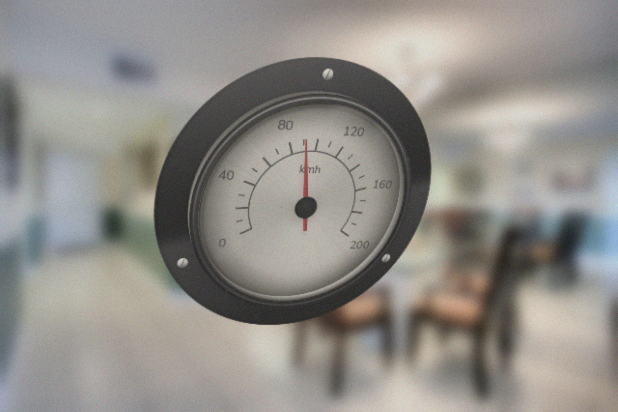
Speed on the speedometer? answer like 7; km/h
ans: 90; km/h
